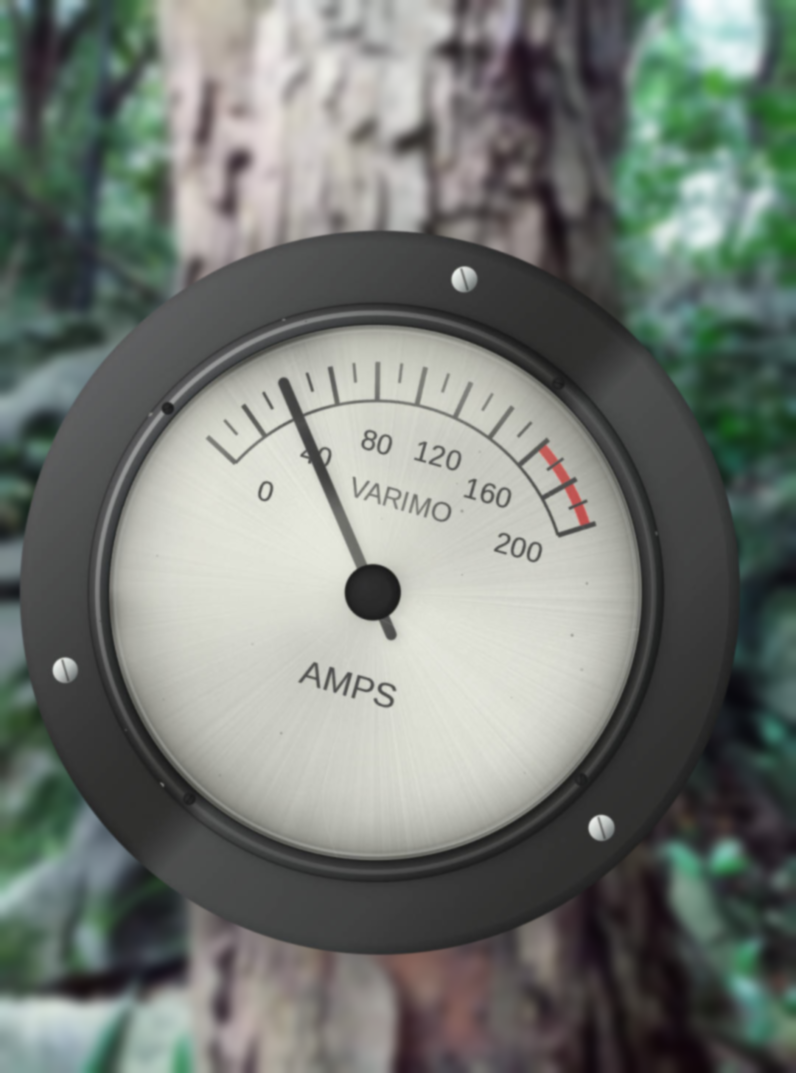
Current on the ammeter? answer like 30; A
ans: 40; A
